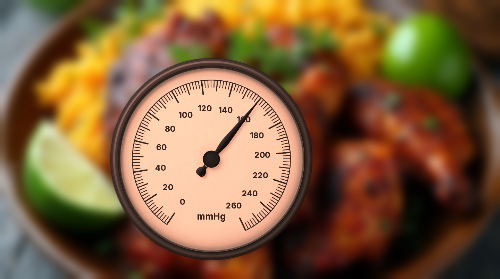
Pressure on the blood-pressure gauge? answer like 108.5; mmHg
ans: 160; mmHg
